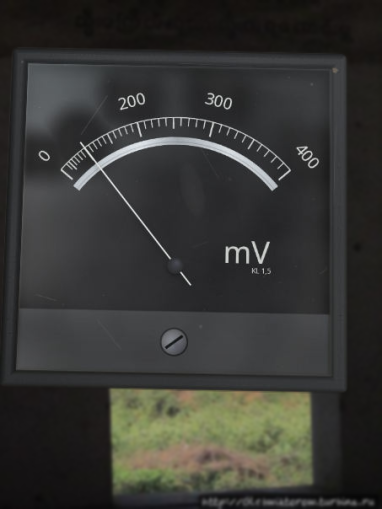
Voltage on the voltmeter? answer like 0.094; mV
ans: 100; mV
